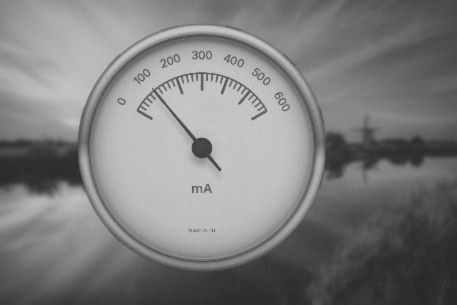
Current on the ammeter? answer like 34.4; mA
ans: 100; mA
